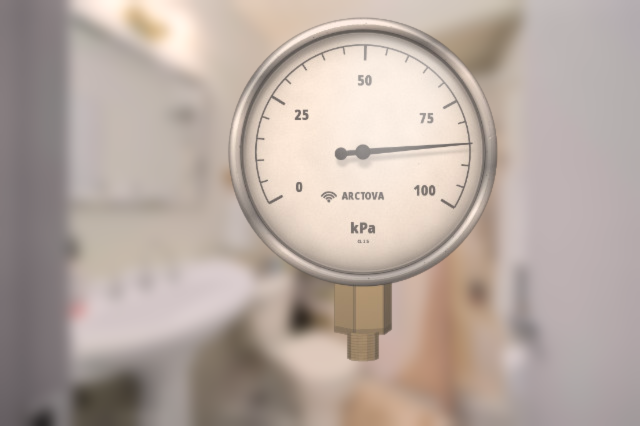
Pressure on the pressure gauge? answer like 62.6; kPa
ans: 85; kPa
